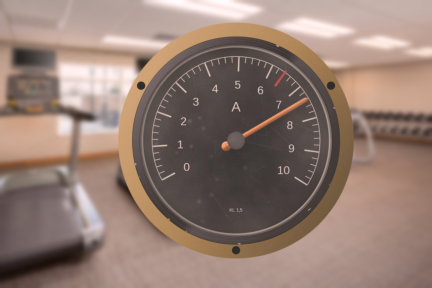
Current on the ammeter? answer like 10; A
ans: 7.4; A
